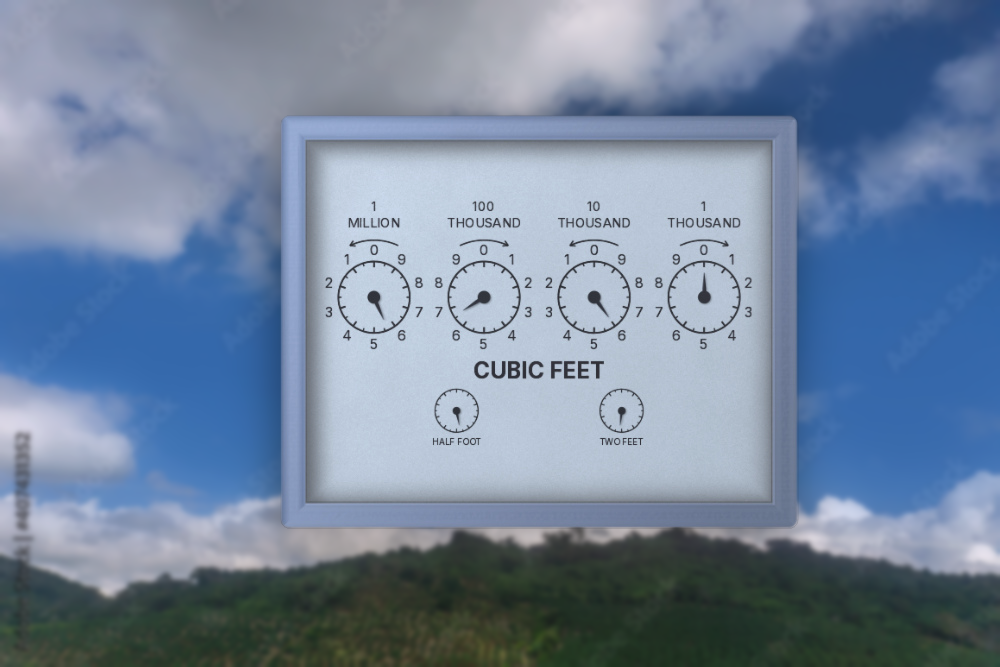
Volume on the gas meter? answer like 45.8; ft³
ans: 566000; ft³
